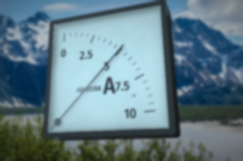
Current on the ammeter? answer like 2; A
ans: 5; A
